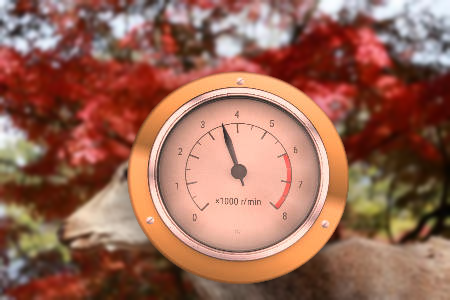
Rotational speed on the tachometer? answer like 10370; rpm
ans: 3500; rpm
